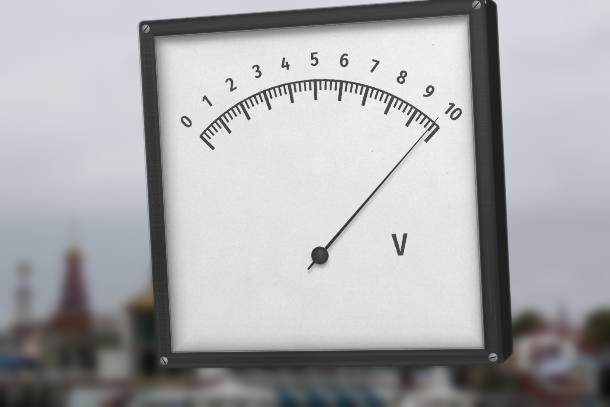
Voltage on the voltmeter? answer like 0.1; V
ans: 9.8; V
